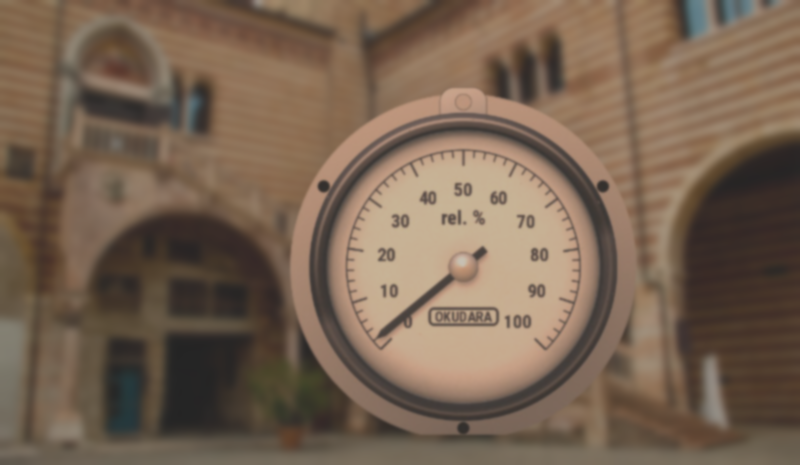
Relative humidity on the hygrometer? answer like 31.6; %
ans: 2; %
